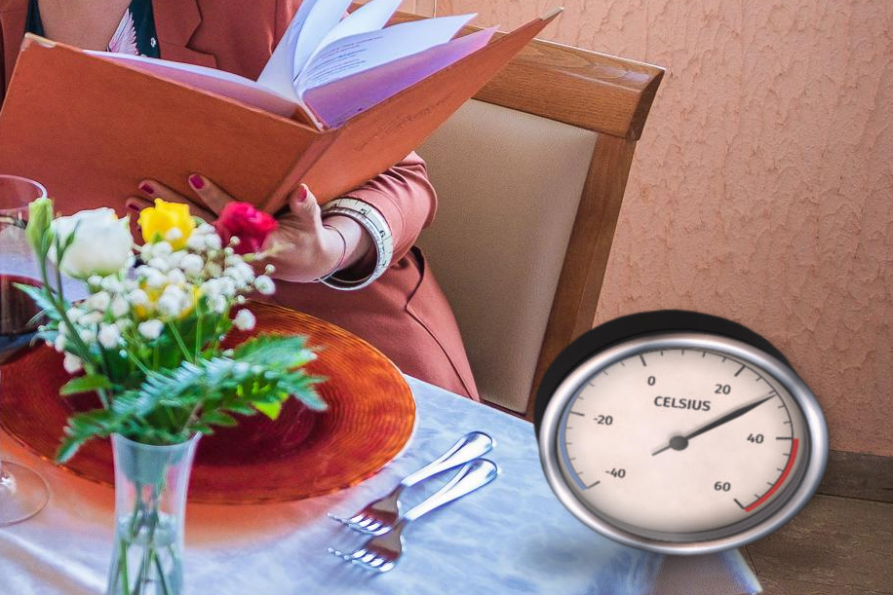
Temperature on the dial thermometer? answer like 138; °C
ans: 28; °C
